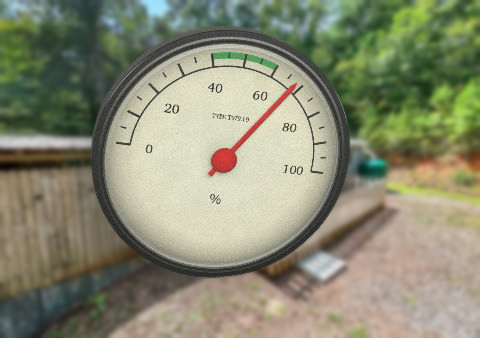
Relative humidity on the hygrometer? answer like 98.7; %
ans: 67.5; %
